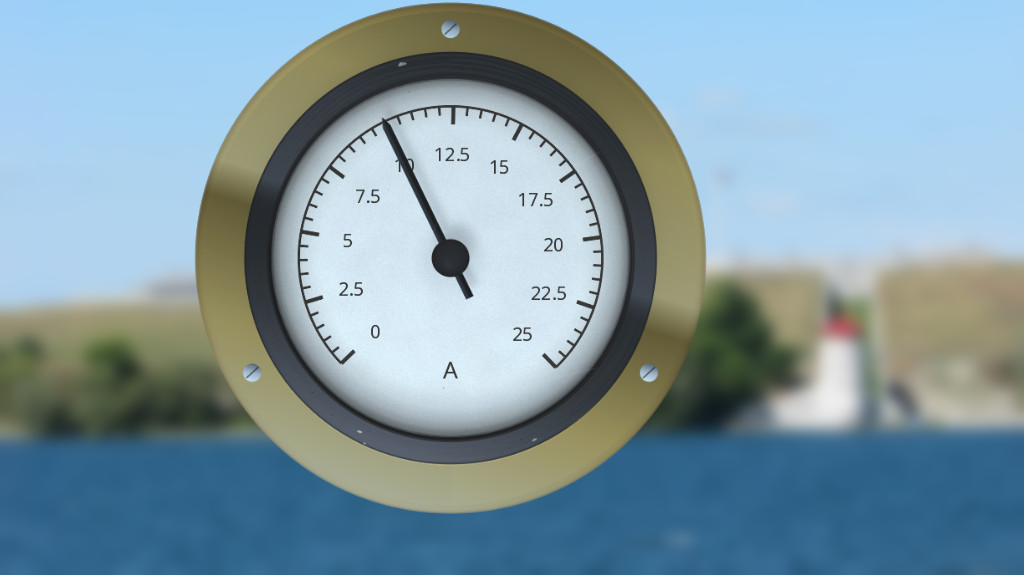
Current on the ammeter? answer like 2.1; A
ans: 10; A
